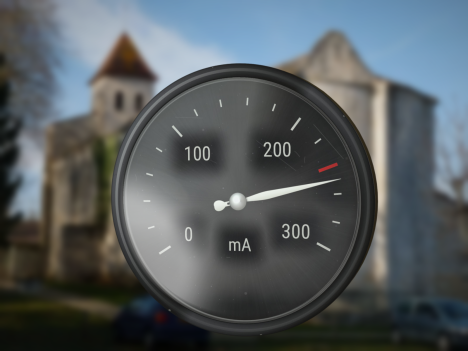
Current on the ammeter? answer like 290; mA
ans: 250; mA
